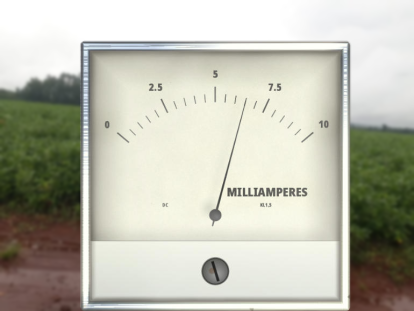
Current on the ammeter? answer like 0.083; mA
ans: 6.5; mA
